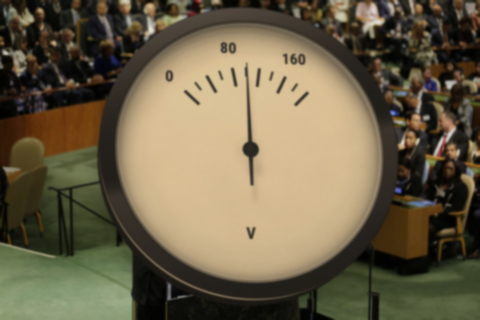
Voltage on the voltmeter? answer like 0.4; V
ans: 100; V
